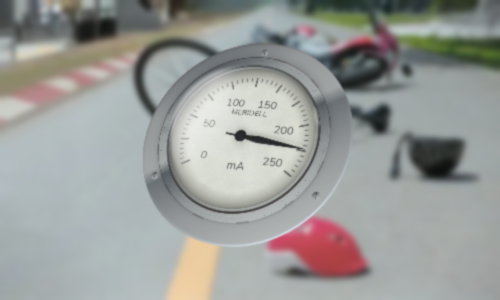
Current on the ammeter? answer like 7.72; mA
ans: 225; mA
